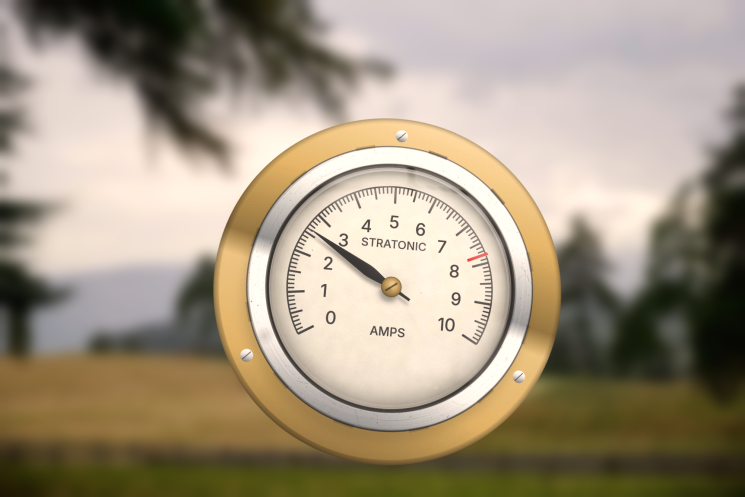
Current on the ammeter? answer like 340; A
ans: 2.6; A
